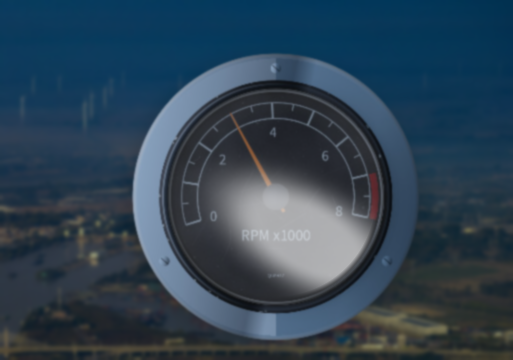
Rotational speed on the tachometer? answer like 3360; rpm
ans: 3000; rpm
